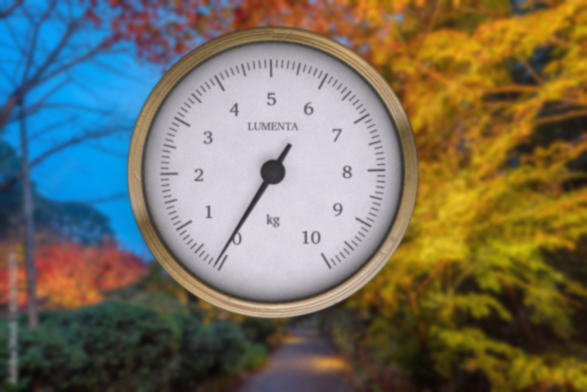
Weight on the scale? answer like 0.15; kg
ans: 0.1; kg
